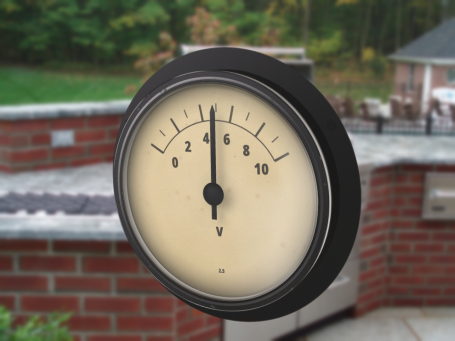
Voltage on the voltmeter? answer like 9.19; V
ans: 5; V
